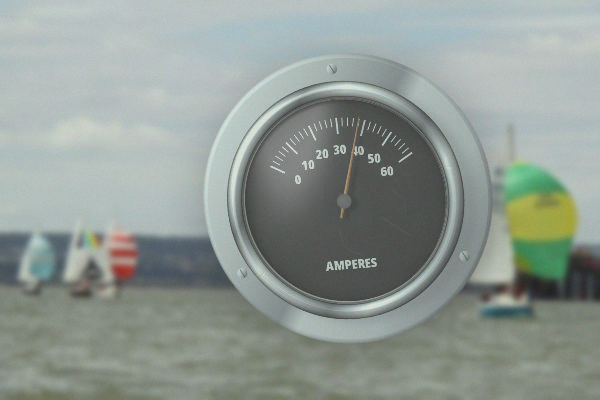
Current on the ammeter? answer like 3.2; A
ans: 38; A
